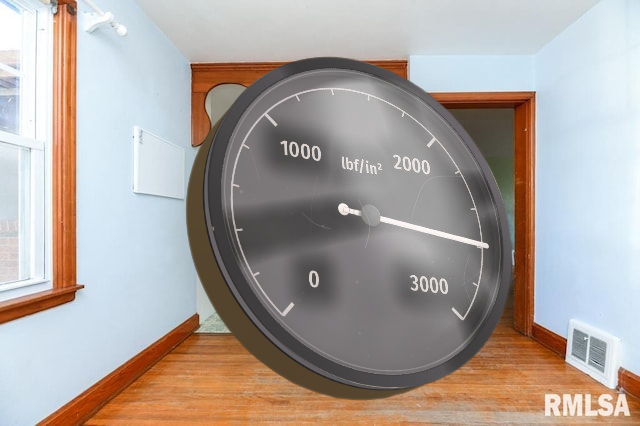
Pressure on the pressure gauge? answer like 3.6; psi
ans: 2600; psi
